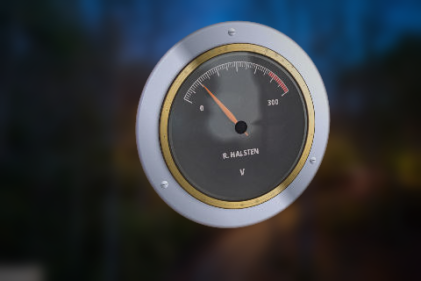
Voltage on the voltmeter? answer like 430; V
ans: 50; V
